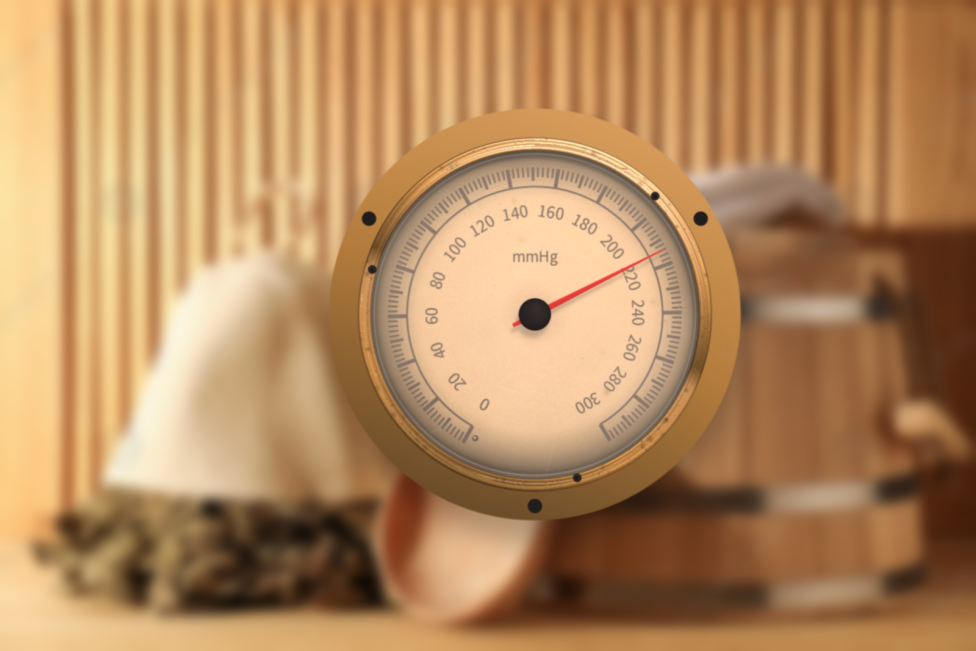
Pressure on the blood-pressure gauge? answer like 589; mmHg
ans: 214; mmHg
